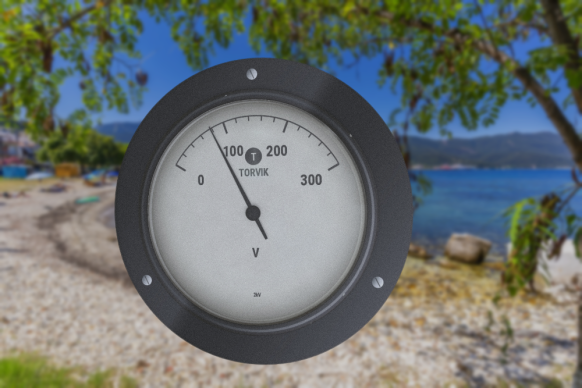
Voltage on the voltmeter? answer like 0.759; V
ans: 80; V
